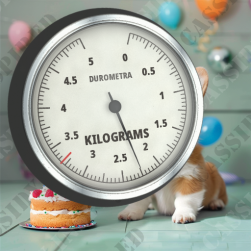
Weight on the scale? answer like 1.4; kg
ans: 2.25; kg
